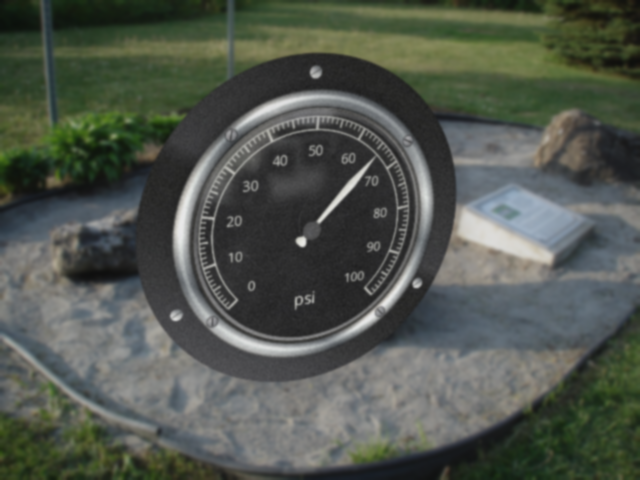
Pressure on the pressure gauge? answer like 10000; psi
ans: 65; psi
